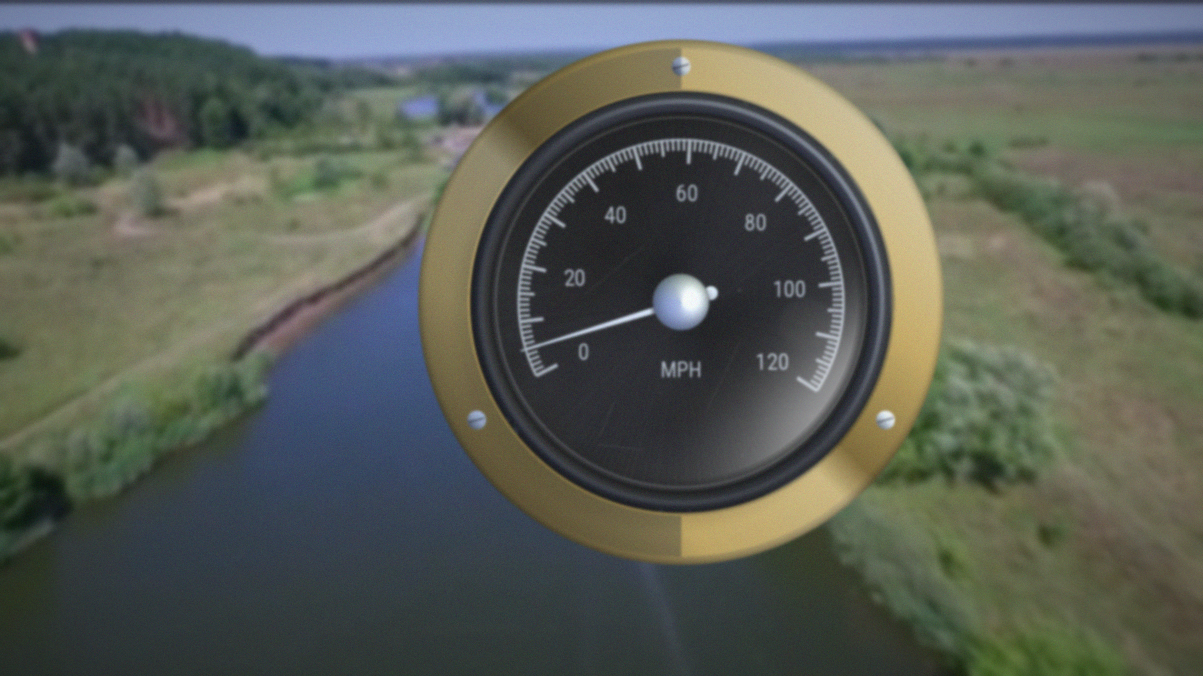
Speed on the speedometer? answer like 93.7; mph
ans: 5; mph
